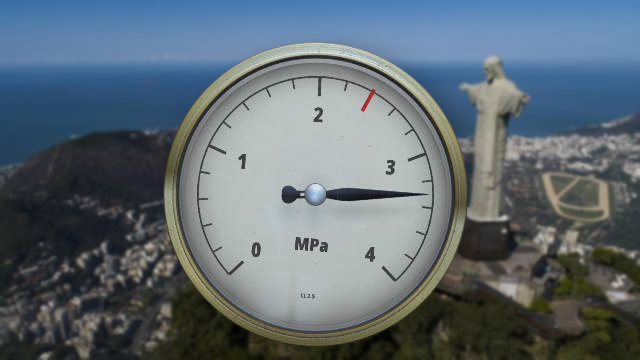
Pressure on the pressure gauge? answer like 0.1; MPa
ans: 3.3; MPa
